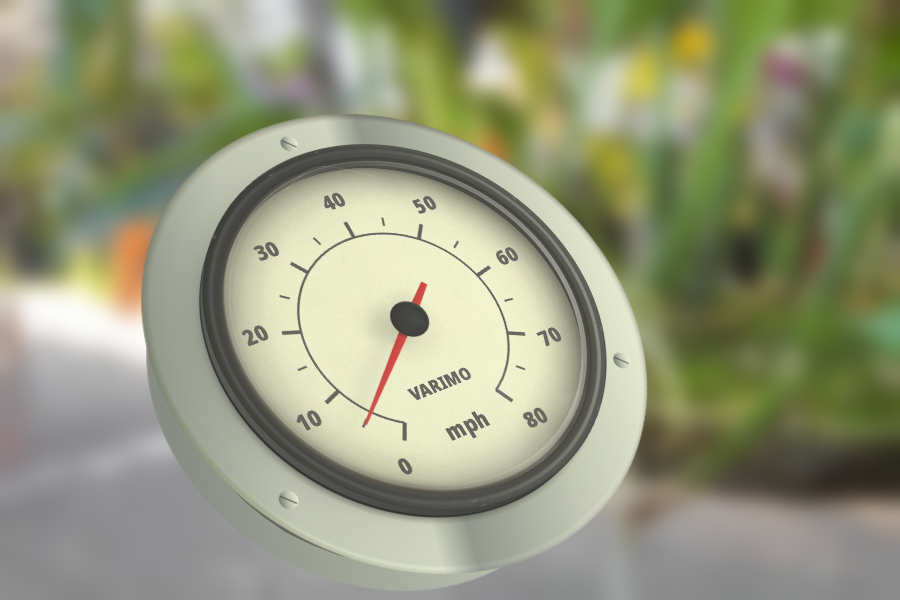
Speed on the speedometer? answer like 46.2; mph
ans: 5; mph
